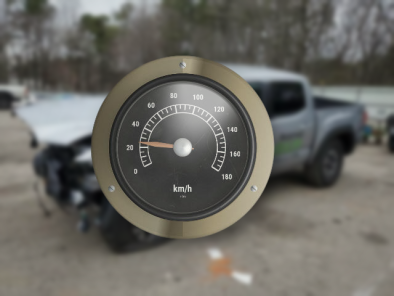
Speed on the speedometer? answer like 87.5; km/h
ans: 25; km/h
